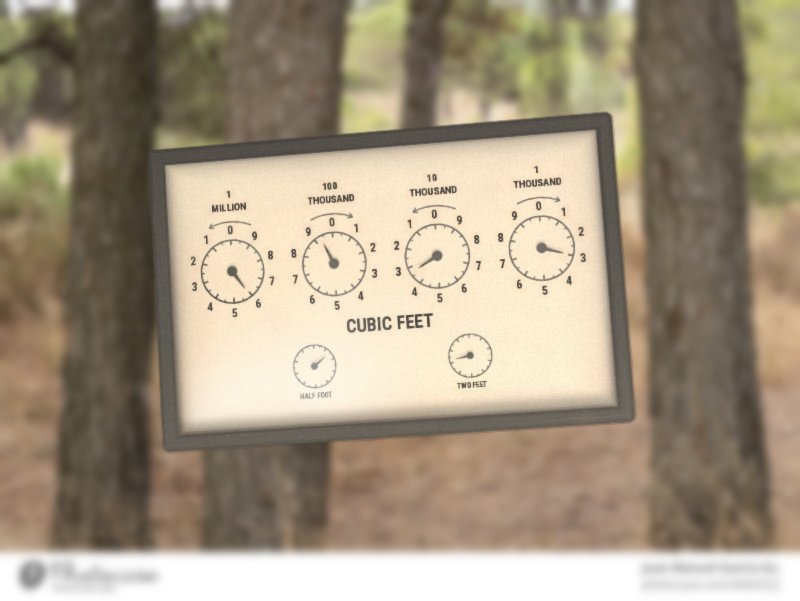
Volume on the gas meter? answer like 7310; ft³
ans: 593300; ft³
